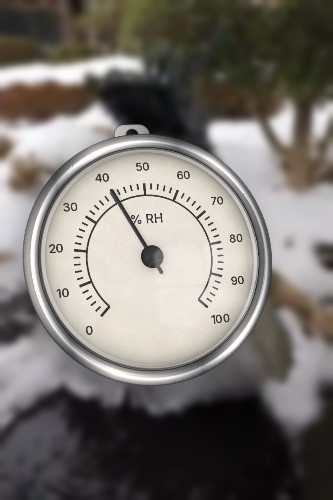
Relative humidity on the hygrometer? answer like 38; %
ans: 40; %
